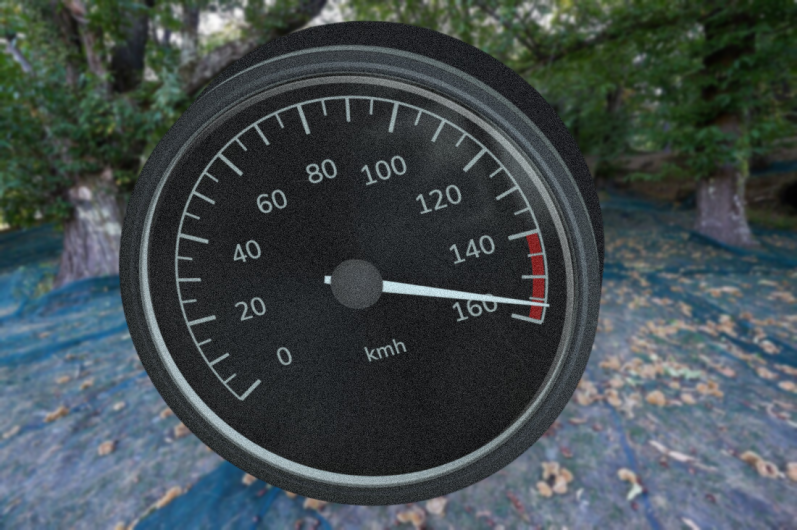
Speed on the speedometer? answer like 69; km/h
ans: 155; km/h
